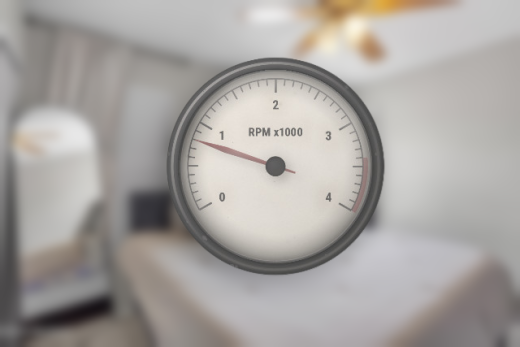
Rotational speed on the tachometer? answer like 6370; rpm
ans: 800; rpm
